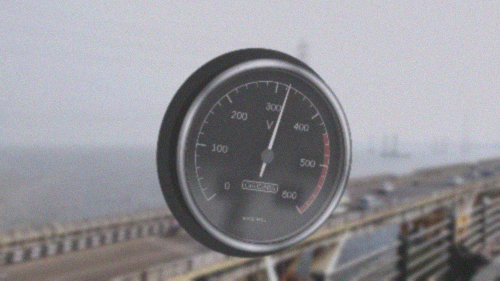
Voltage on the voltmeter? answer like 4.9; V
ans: 320; V
